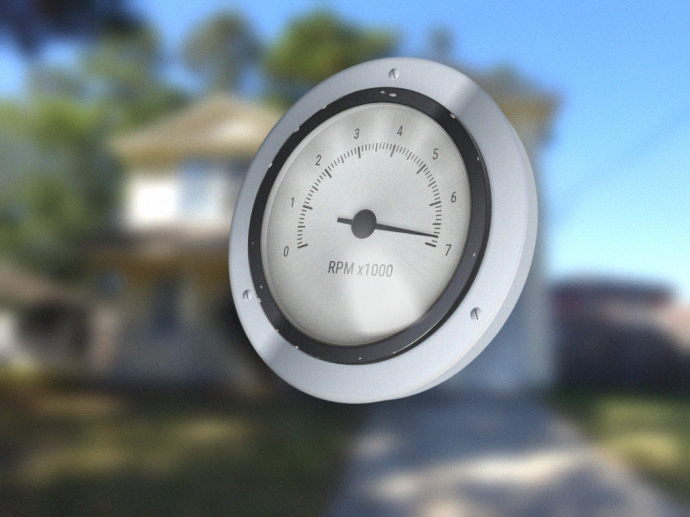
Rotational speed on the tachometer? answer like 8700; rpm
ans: 6800; rpm
